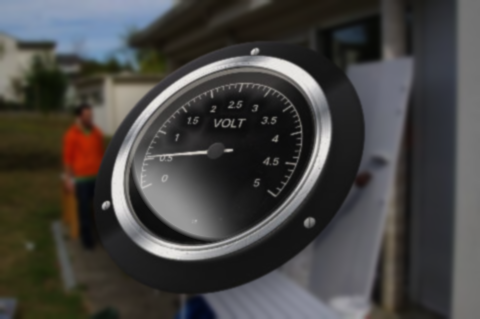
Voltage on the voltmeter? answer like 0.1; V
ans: 0.5; V
